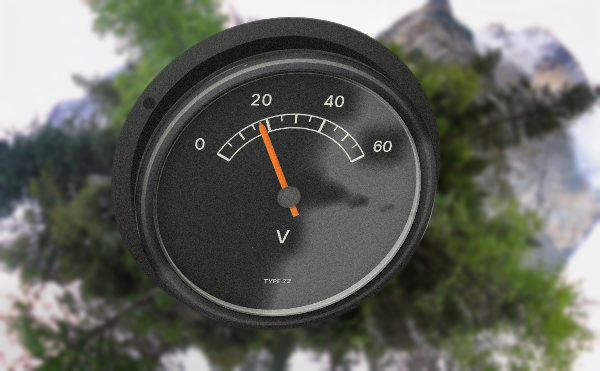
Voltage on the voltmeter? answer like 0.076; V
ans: 17.5; V
